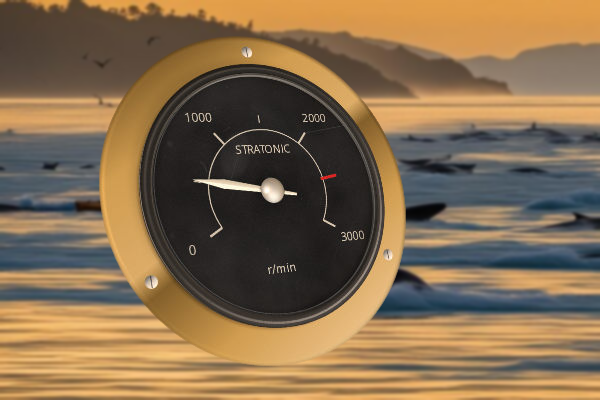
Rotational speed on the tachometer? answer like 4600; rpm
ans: 500; rpm
